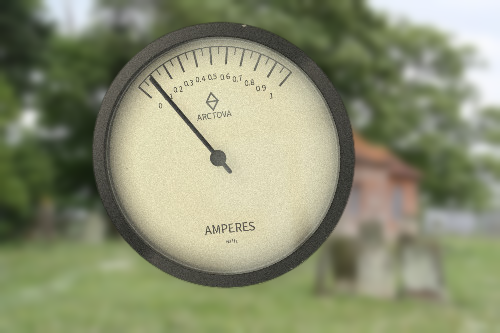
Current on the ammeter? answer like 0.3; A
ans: 0.1; A
